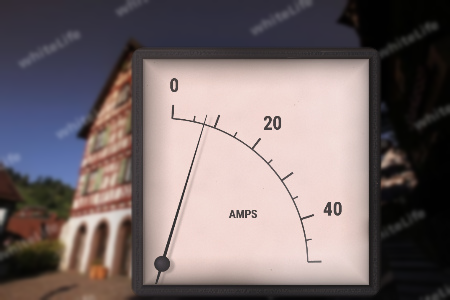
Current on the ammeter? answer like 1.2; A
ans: 7.5; A
